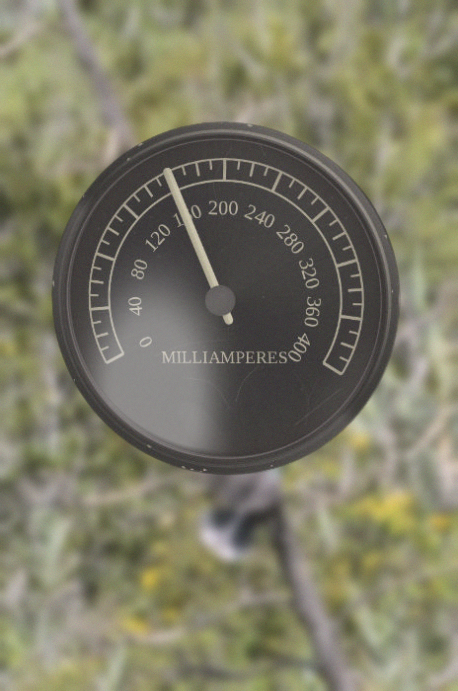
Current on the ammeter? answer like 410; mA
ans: 160; mA
